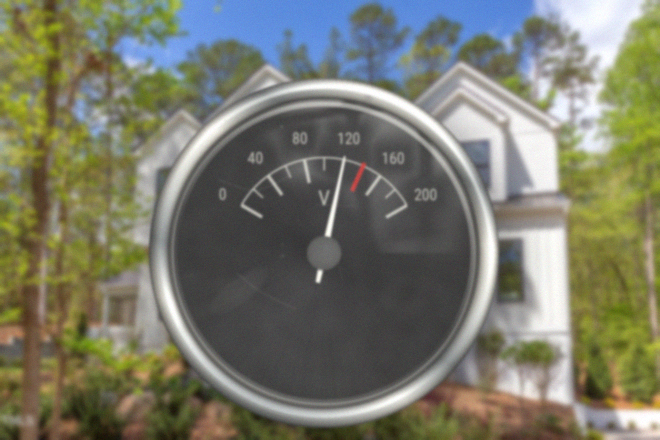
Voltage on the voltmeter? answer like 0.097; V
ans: 120; V
